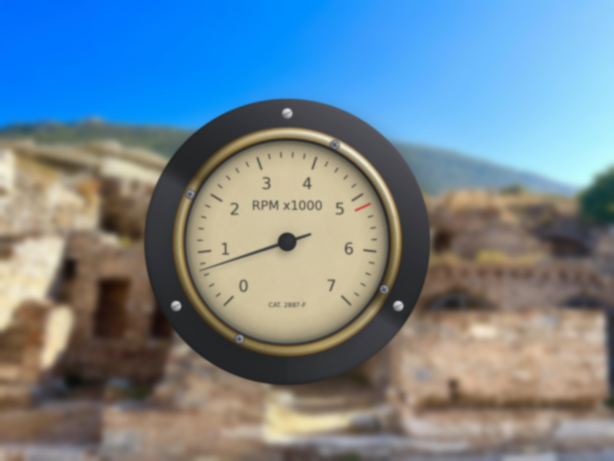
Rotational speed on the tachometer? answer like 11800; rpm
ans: 700; rpm
